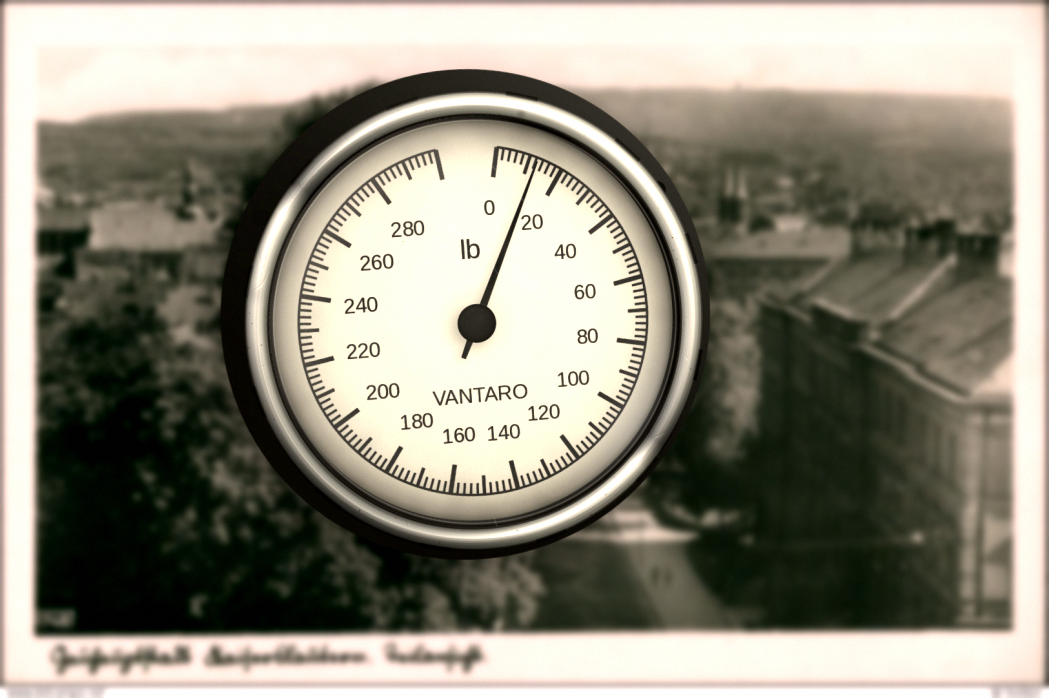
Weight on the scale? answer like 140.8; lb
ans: 12; lb
